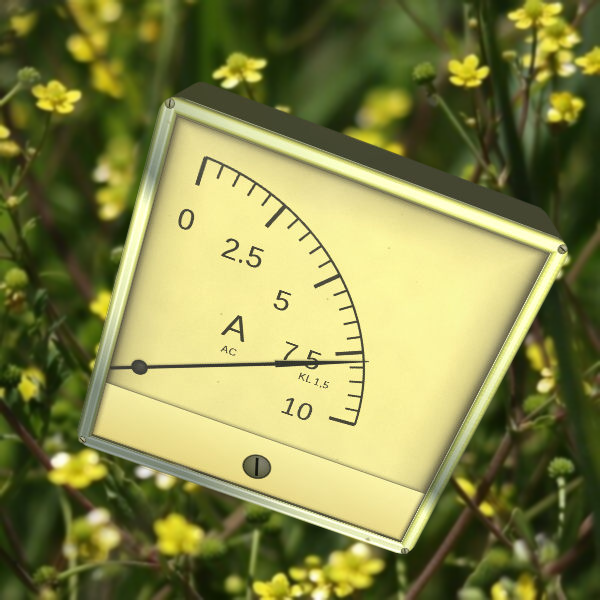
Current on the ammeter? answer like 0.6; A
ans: 7.75; A
